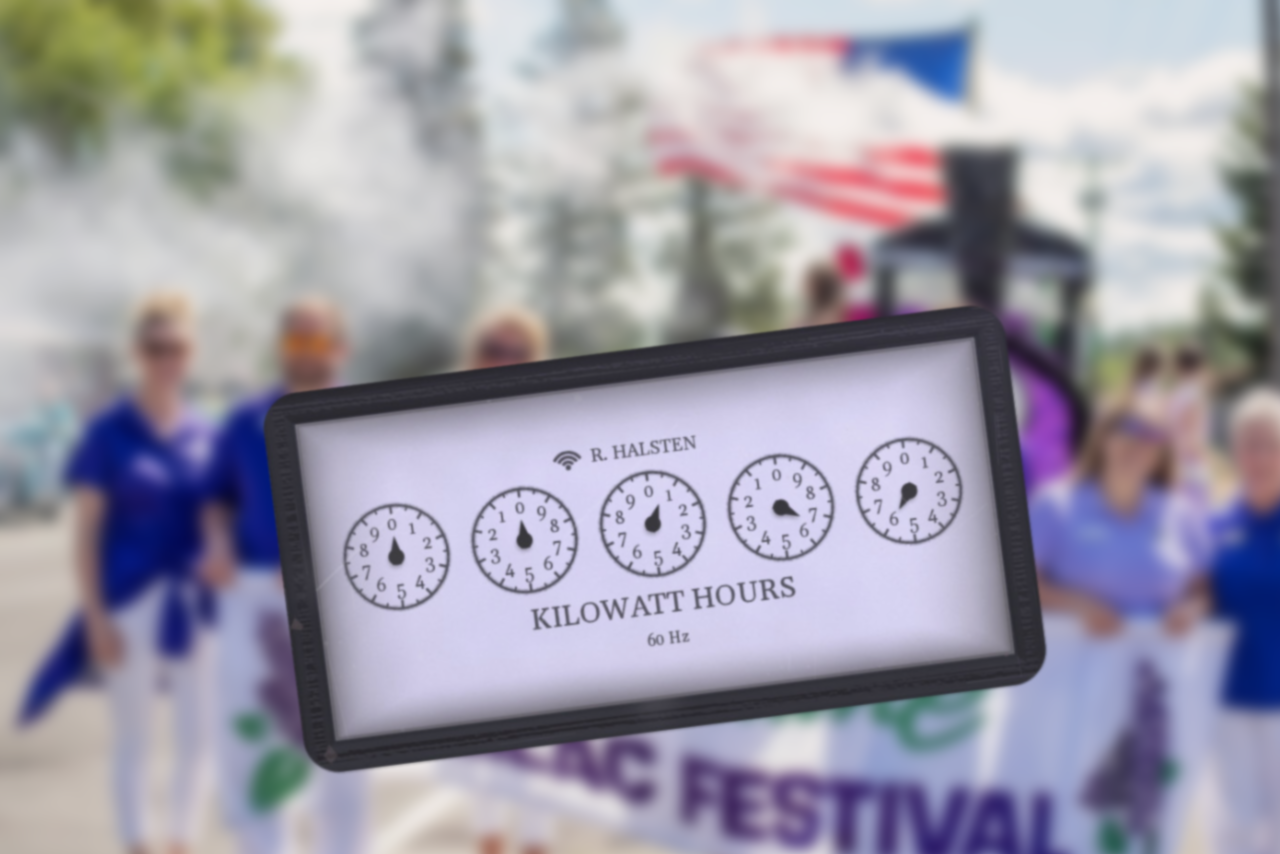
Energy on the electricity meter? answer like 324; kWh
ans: 66; kWh
